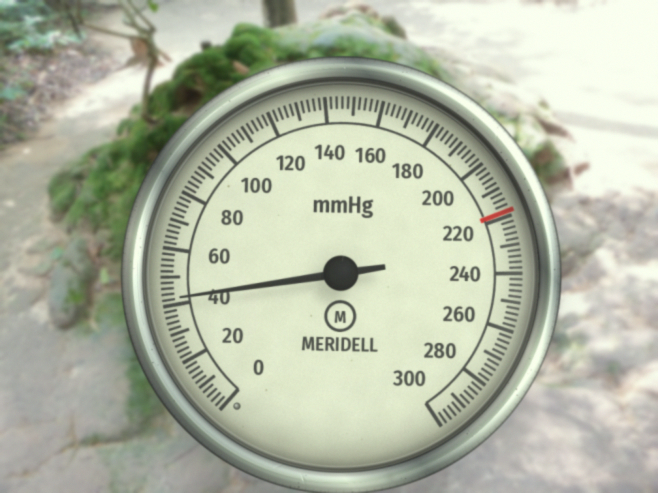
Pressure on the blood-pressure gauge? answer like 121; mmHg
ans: 42; mmHg
